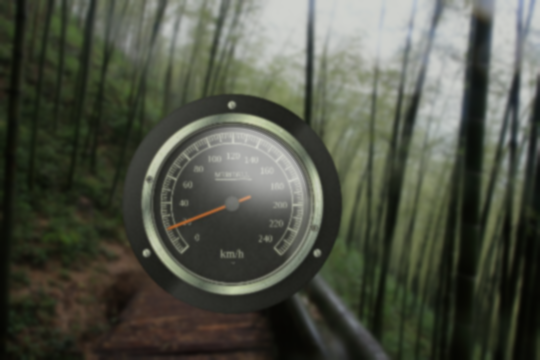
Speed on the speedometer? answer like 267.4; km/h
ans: 20; km/h
